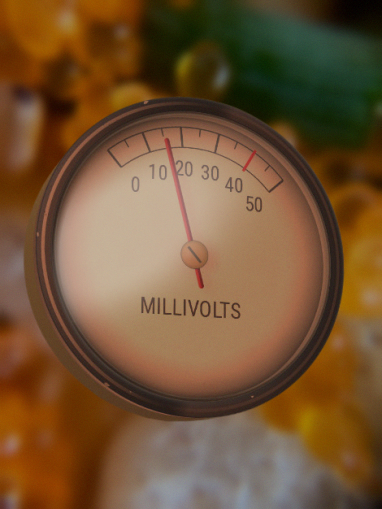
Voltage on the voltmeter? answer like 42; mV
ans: 15; mV
